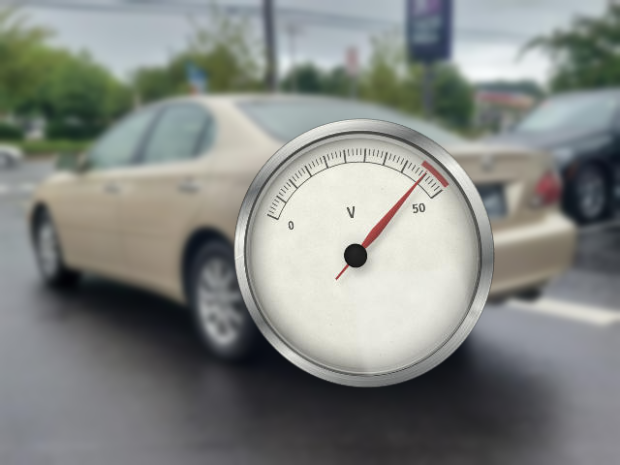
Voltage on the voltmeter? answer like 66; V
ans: 45; V
